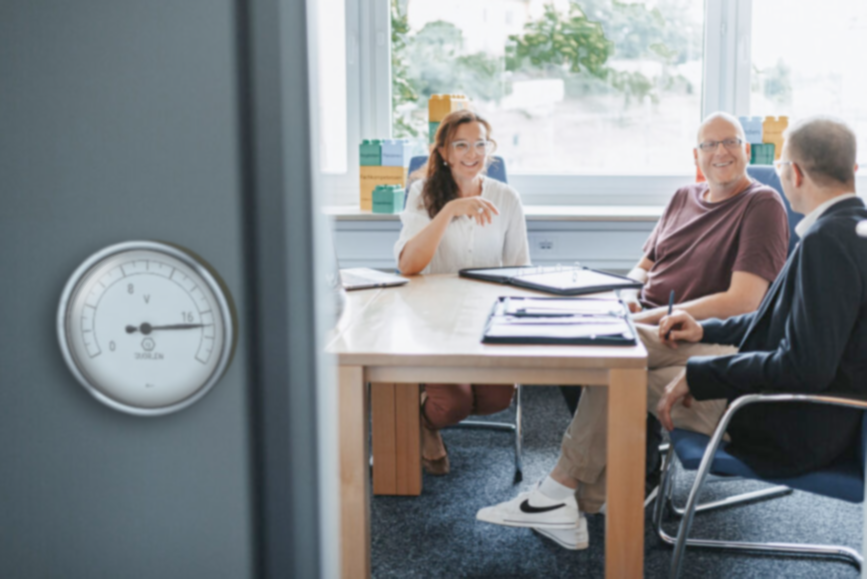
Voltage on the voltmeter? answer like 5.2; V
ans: 17; V
